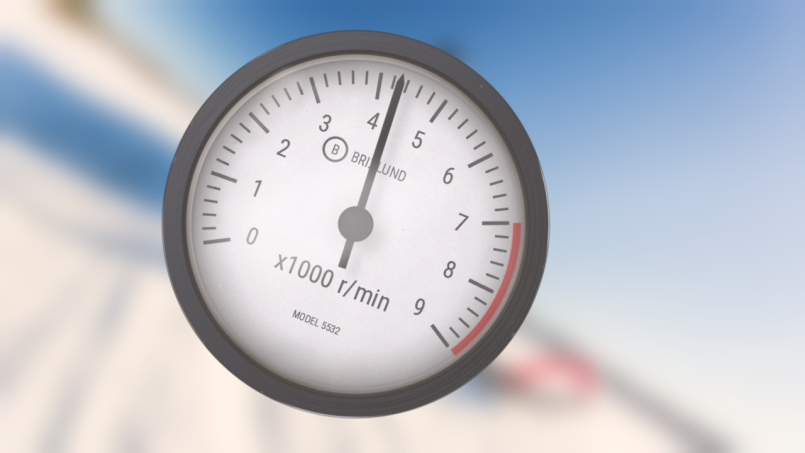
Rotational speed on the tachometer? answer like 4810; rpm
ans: 4300; rpm
